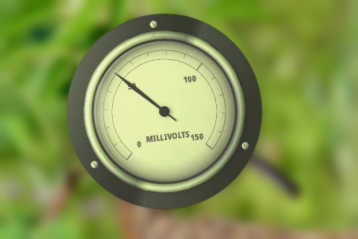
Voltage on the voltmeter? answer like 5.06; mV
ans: 50; mV
